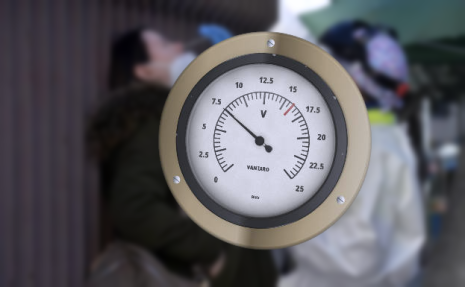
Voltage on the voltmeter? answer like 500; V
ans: 7.5; V
